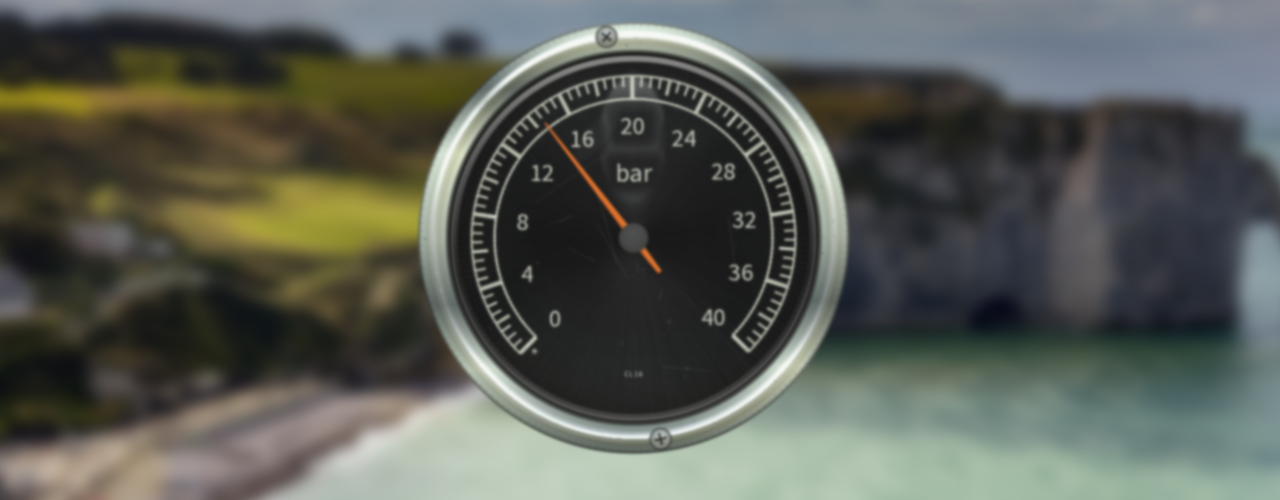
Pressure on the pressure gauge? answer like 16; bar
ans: 14.5; bar
